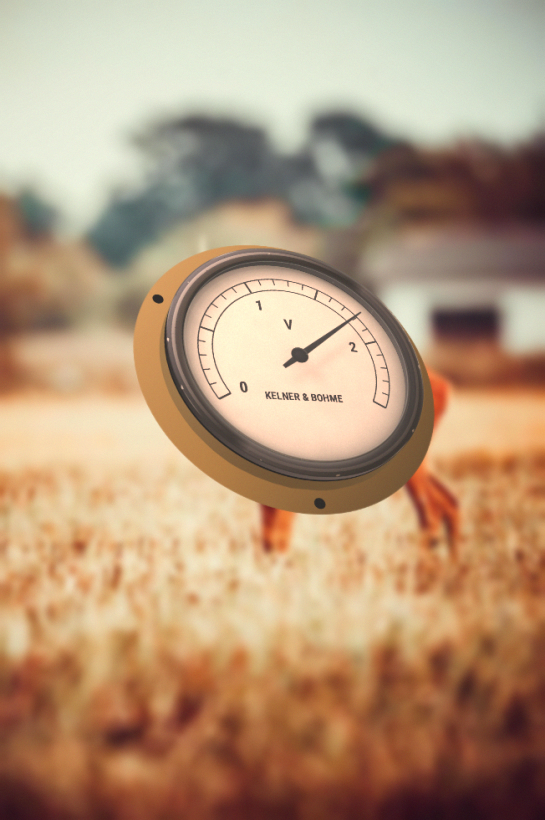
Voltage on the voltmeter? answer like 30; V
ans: 1.8; V
